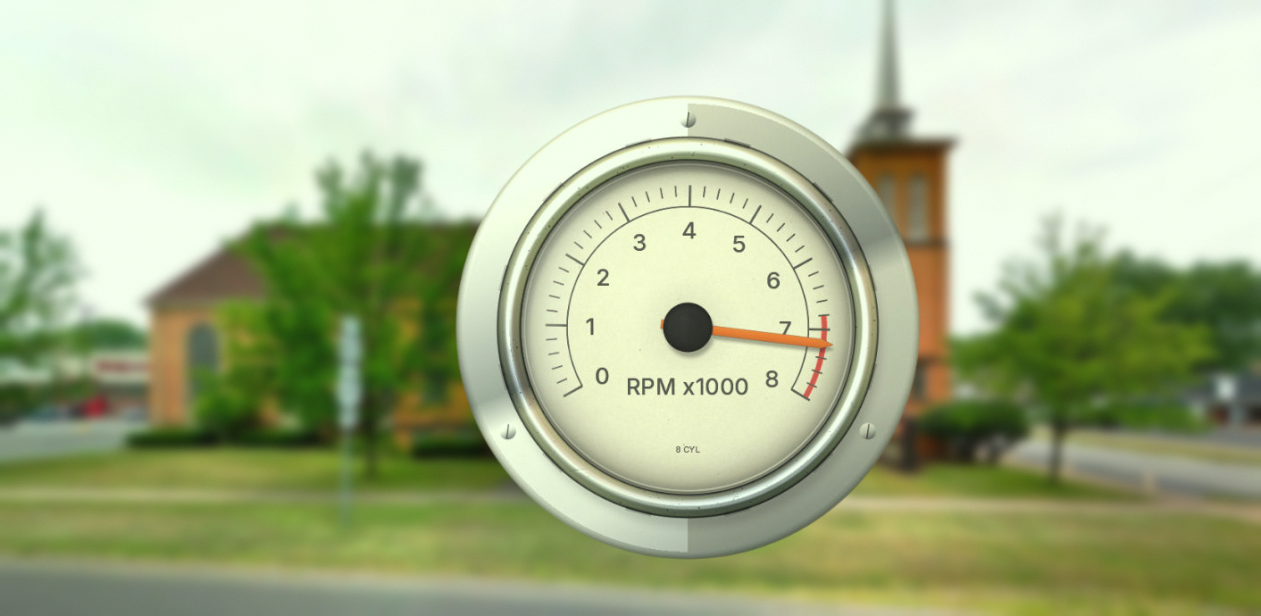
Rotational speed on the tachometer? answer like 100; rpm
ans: 7200; rpm
